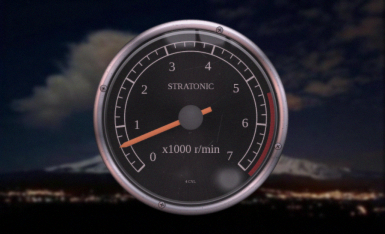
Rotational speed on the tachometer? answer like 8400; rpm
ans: 600; rpm
